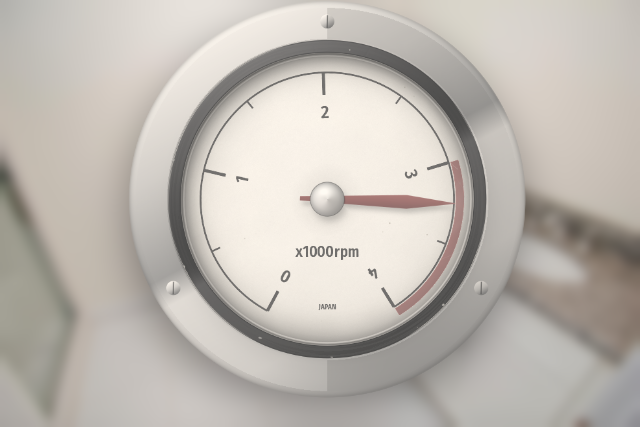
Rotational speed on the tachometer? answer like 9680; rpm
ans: 3250; rpm
